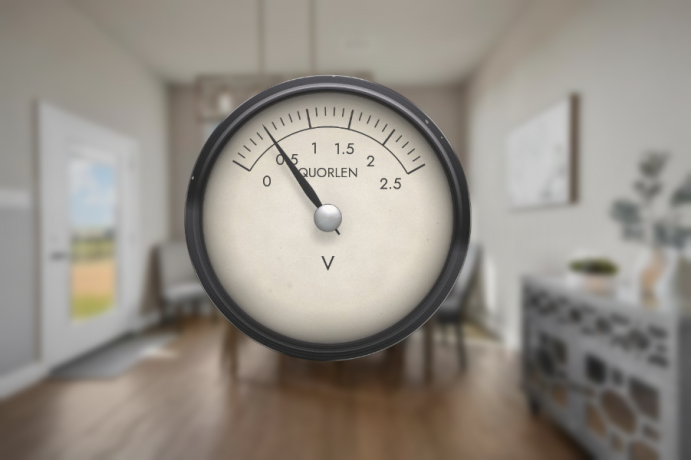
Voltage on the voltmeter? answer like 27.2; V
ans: 0.5; V
